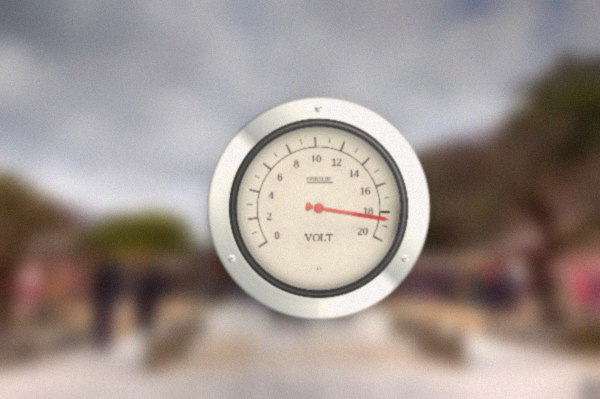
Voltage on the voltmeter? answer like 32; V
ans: 18.5; V
